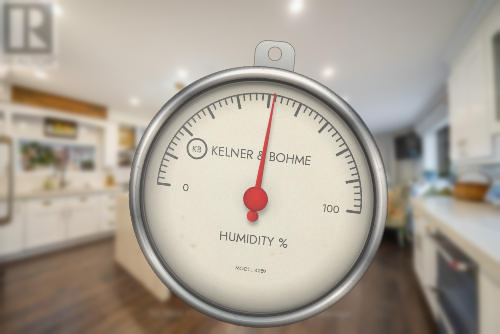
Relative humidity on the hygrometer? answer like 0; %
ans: 52; %
